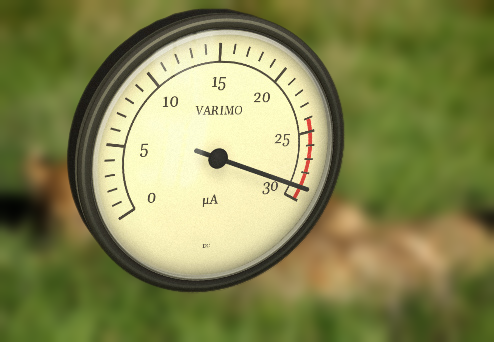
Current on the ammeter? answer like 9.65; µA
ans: 29; µA
